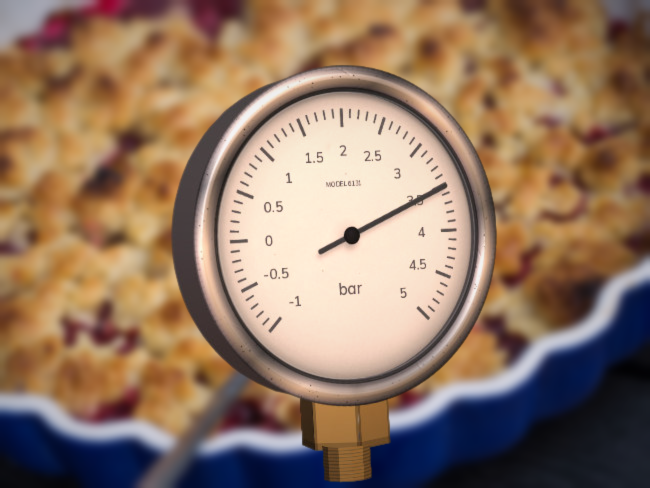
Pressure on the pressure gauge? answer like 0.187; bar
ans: 3.5; bar
